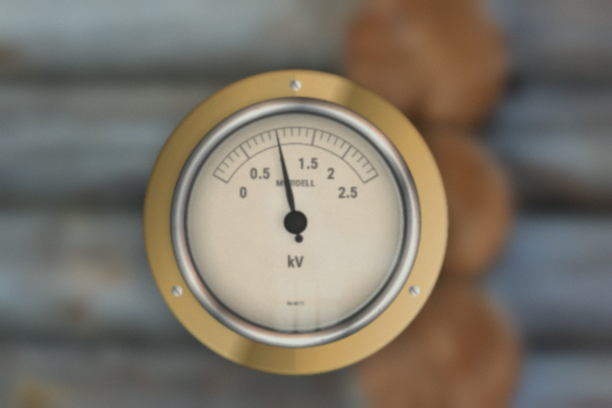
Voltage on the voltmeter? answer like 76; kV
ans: 1; kV
